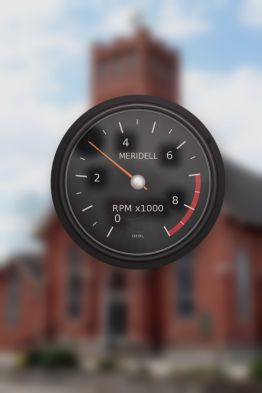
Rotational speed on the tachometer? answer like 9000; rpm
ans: 3000; rpm
